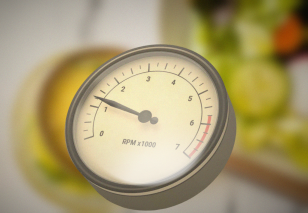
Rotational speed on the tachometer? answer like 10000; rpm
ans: 1250; rpm
